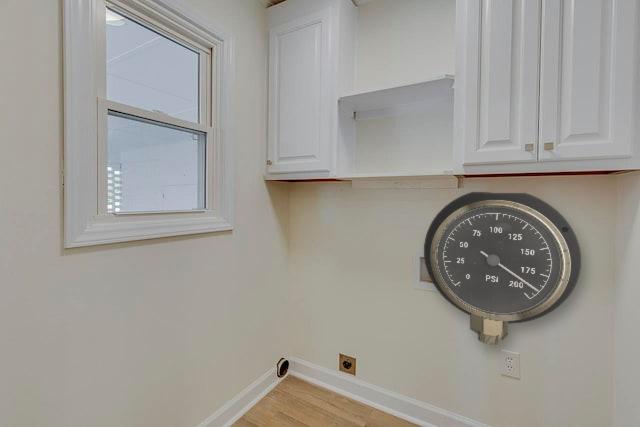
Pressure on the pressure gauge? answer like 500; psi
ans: 190; psi
